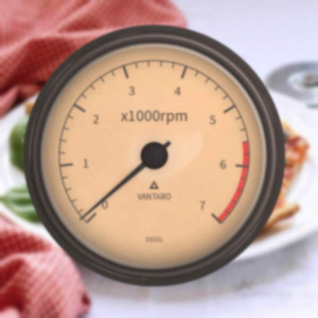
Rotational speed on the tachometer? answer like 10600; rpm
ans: 100; rpm
